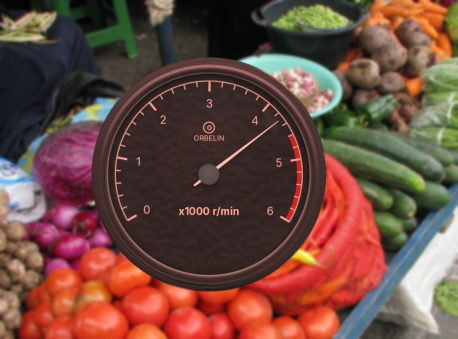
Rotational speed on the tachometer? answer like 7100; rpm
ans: 4300; rpm
